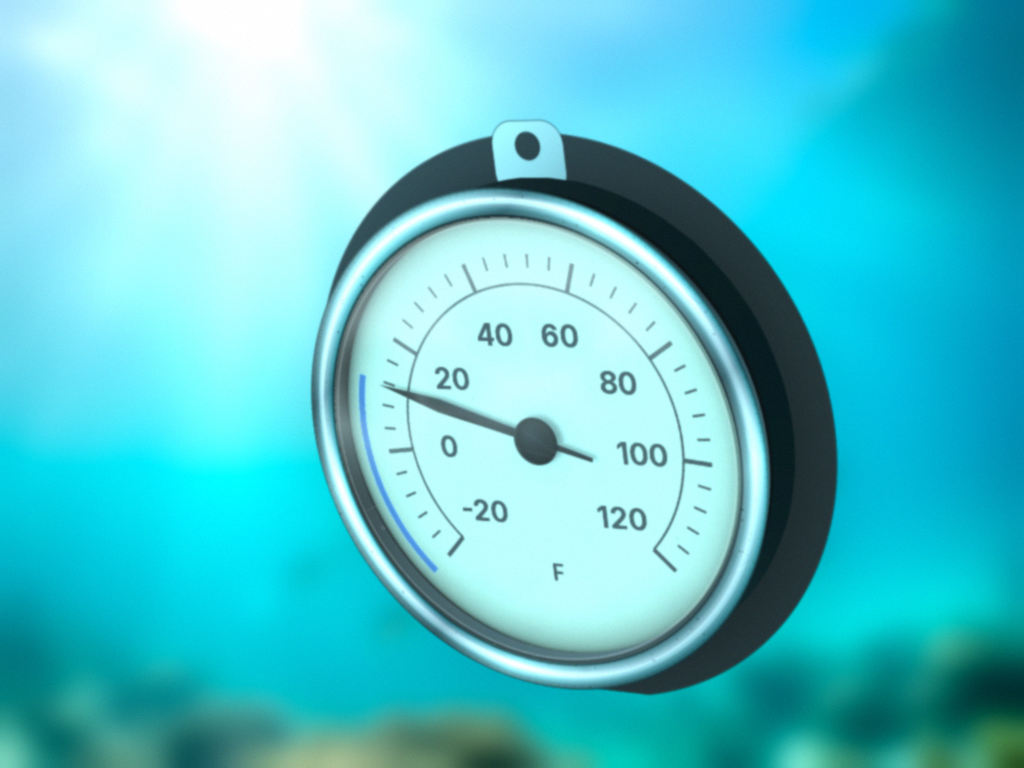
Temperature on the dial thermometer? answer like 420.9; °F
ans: 12; °F
